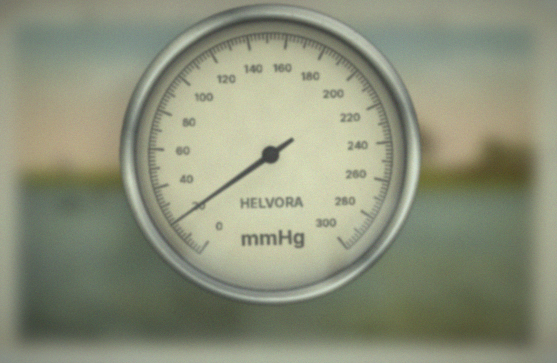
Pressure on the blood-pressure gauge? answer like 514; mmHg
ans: 20; mmHg
